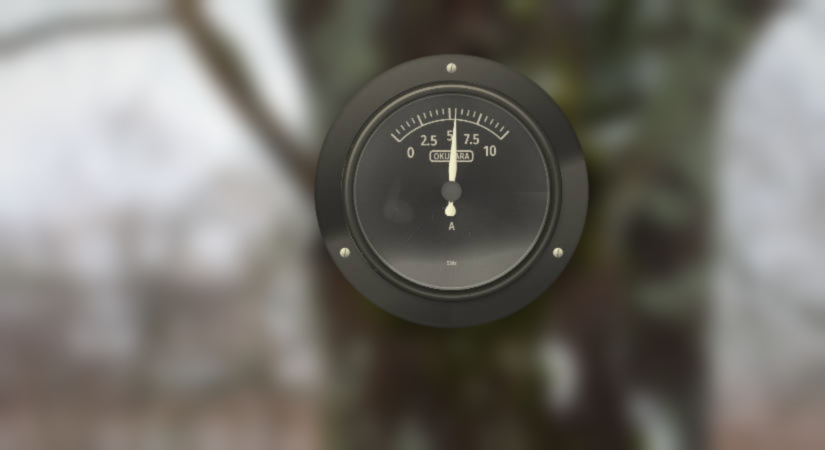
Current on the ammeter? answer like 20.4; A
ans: 5.5; A
